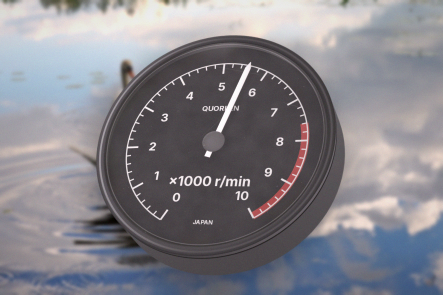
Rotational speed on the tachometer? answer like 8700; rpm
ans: 5600; rpm
